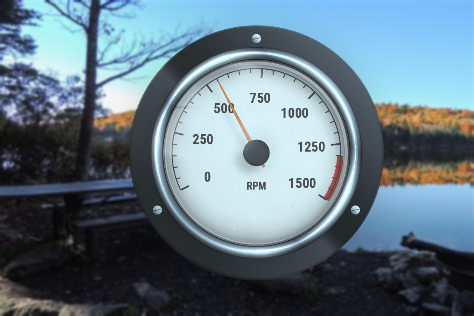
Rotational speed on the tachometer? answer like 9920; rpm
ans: 550; rpm
